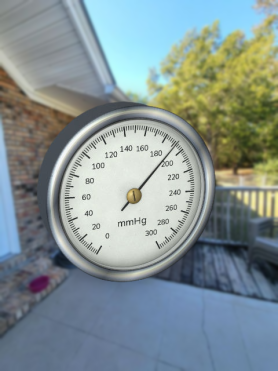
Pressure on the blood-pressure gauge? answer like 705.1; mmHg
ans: 190; mmHg
